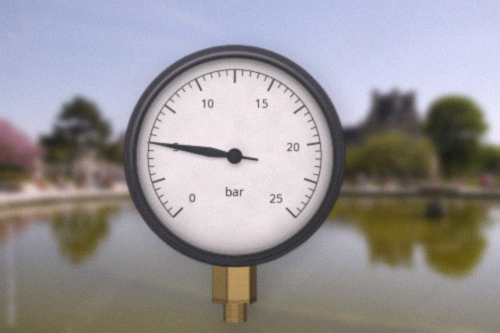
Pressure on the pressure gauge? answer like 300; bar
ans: 5; bar
